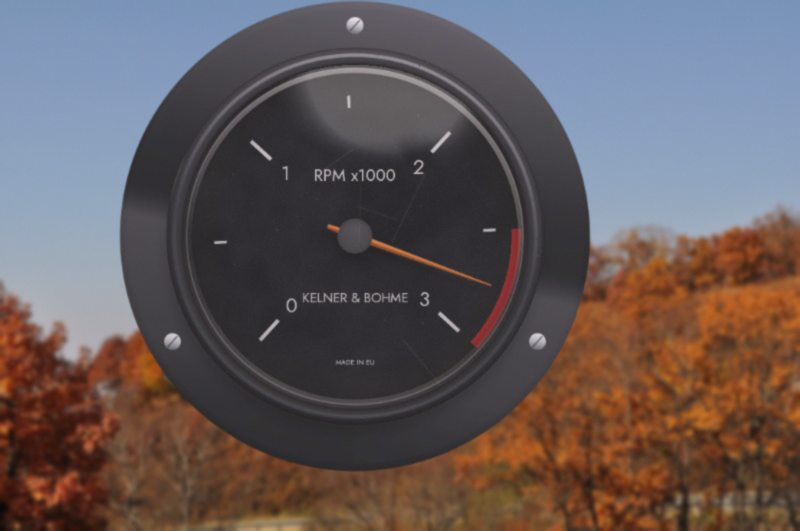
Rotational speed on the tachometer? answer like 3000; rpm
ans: 2750; rpm
